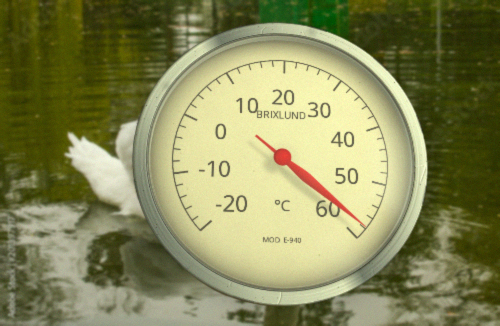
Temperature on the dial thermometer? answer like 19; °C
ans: 58; °C
